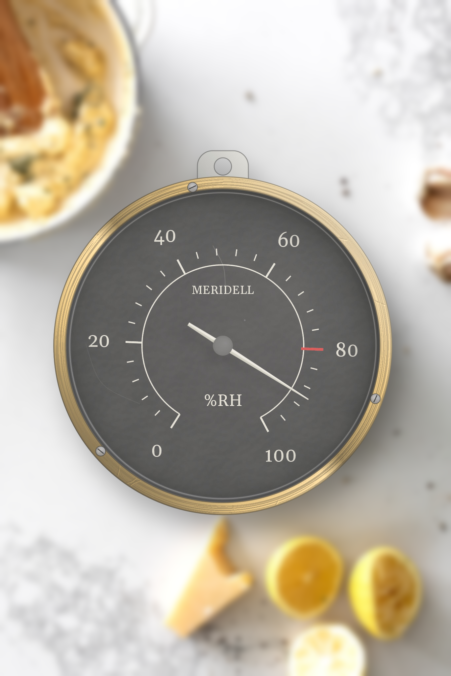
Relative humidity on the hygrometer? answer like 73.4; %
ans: 90; %
